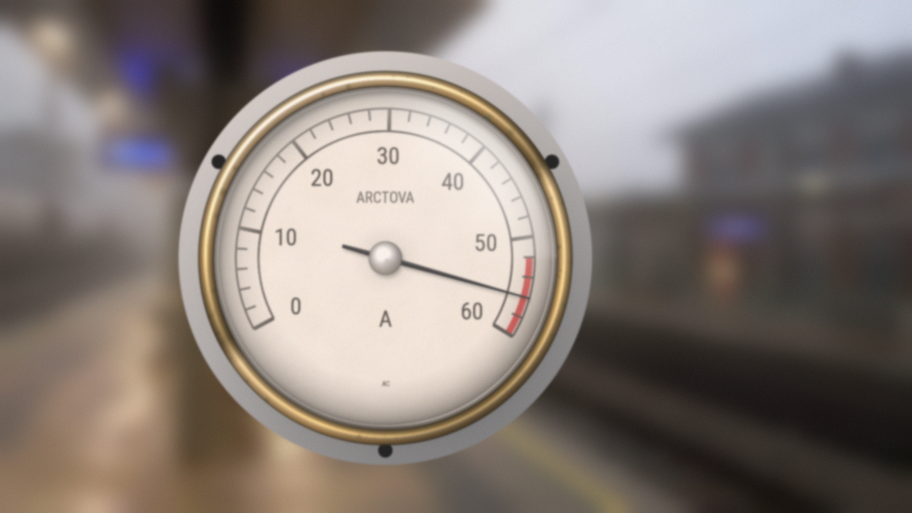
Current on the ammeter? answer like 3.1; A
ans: 56; A
